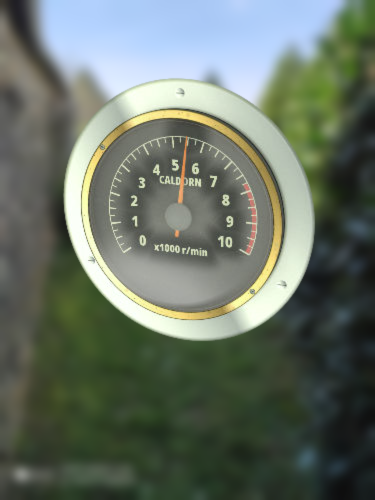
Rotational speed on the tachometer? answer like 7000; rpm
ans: 5500; rpm
